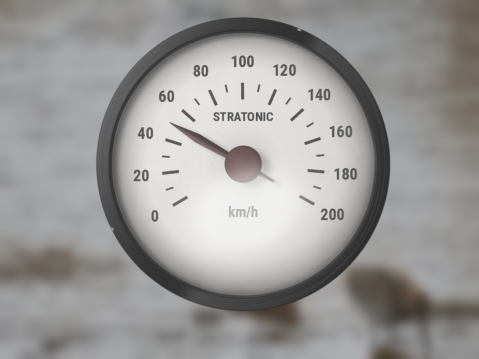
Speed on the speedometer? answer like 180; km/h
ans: 50; km/h
